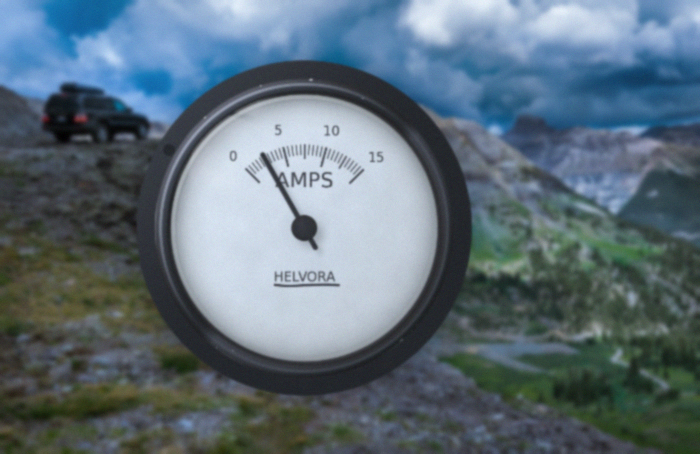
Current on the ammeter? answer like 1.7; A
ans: 2.5; A
